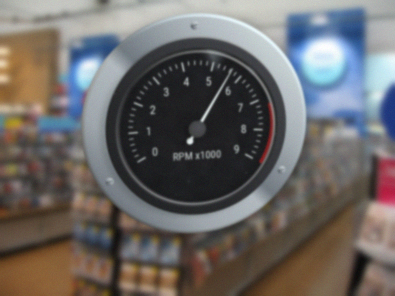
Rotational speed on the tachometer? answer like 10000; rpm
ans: 5600; rpm
